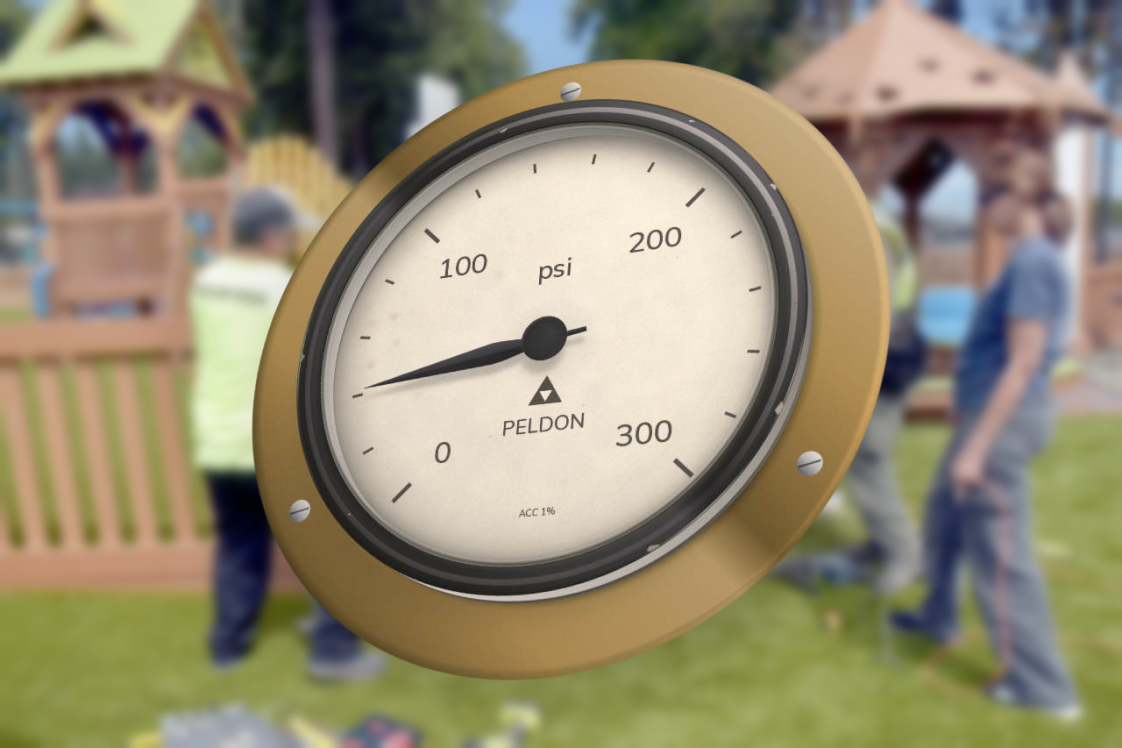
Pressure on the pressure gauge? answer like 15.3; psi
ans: 40; psi
